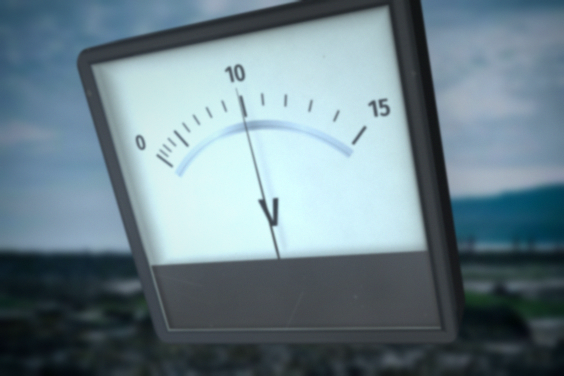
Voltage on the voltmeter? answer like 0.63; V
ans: 10; V
